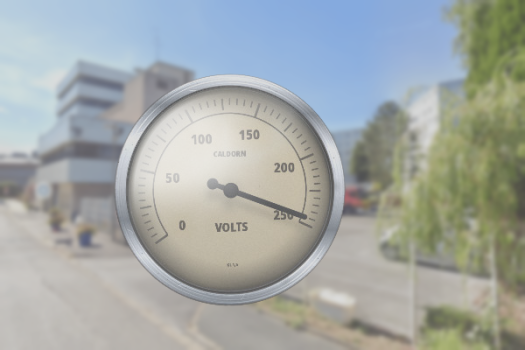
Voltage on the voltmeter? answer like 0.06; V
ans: 245; V
